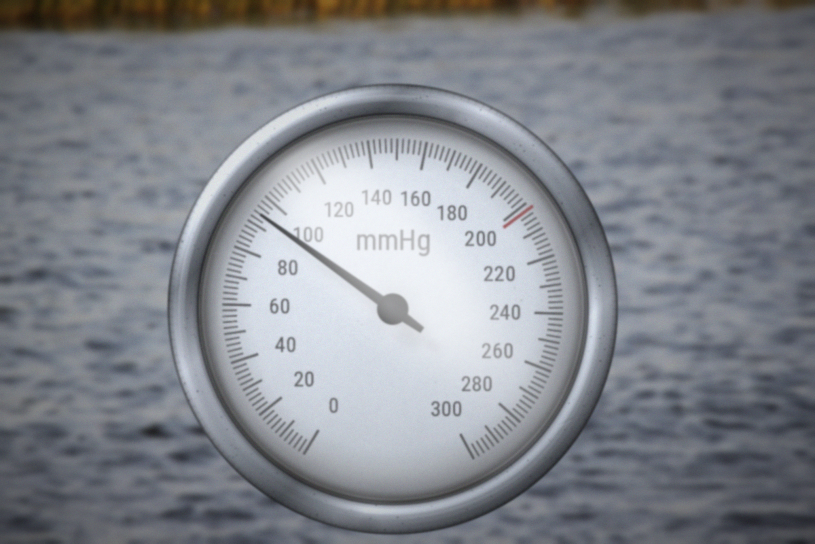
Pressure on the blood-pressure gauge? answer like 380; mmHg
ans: 94; mmHg
